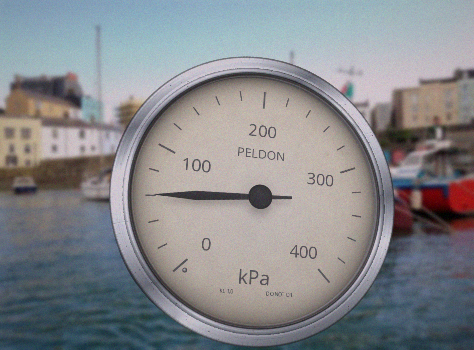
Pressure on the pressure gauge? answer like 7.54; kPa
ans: 60; kPa
